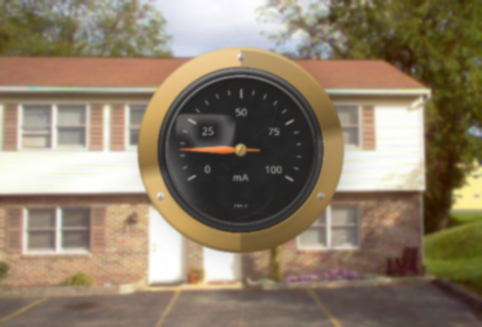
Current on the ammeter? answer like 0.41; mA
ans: 12.5; mA
